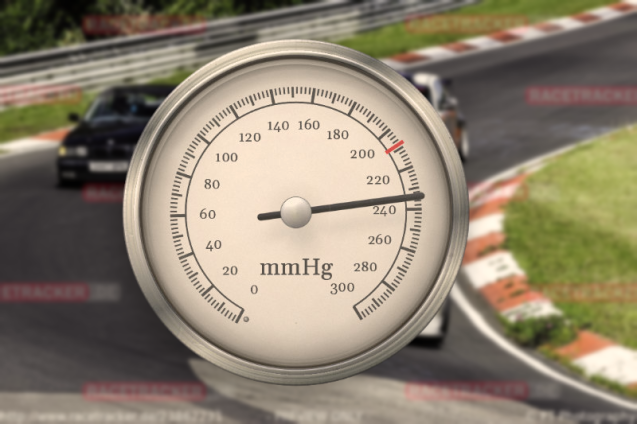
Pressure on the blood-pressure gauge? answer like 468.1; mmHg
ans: 234; mmHg
